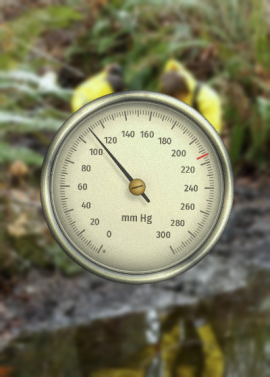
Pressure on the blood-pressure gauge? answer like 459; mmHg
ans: 110; mmHg
